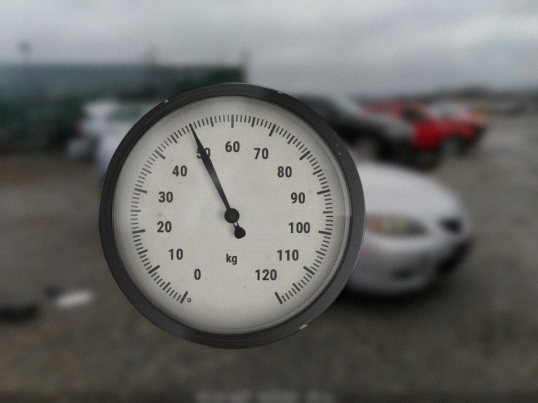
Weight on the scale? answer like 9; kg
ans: 50; kg
